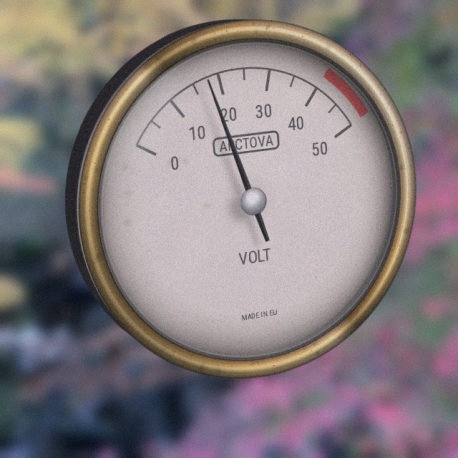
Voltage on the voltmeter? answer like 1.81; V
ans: 17.5; V
